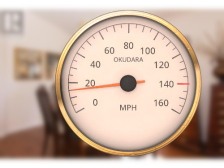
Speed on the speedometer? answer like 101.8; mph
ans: 15; mph
